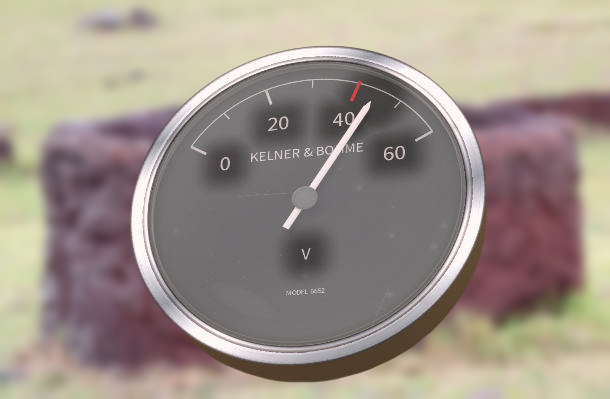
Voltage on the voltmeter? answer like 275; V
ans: 45; V
